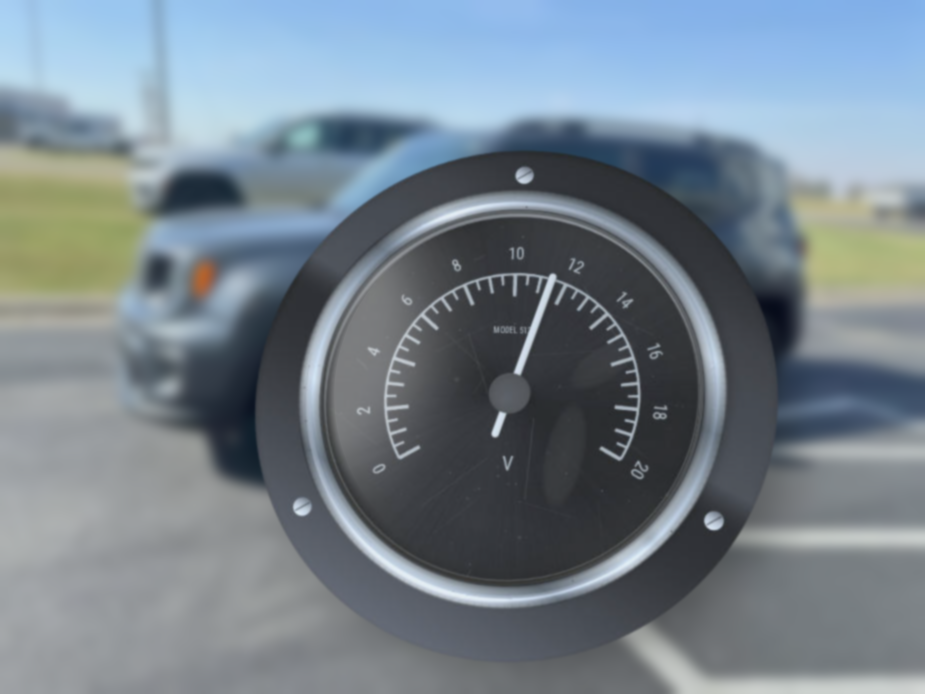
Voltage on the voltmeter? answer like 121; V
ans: 11.5; V
